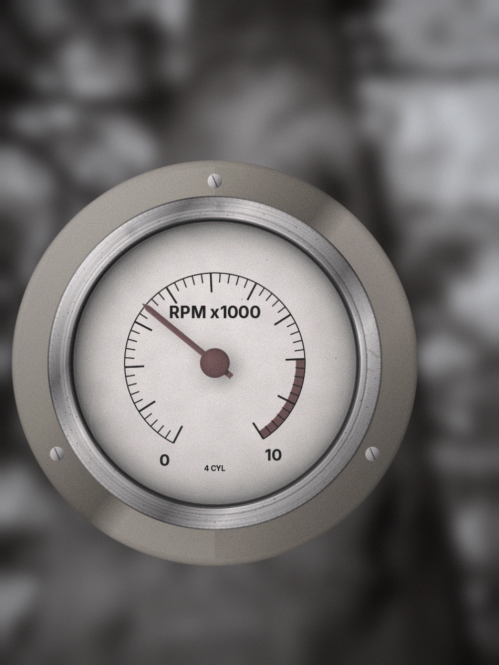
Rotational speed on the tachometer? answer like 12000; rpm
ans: 3400; rpm
